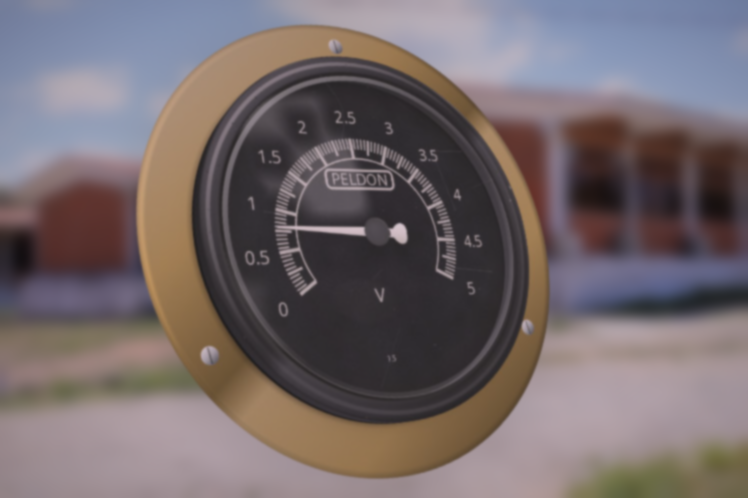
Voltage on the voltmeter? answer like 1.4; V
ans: 0.75; V
